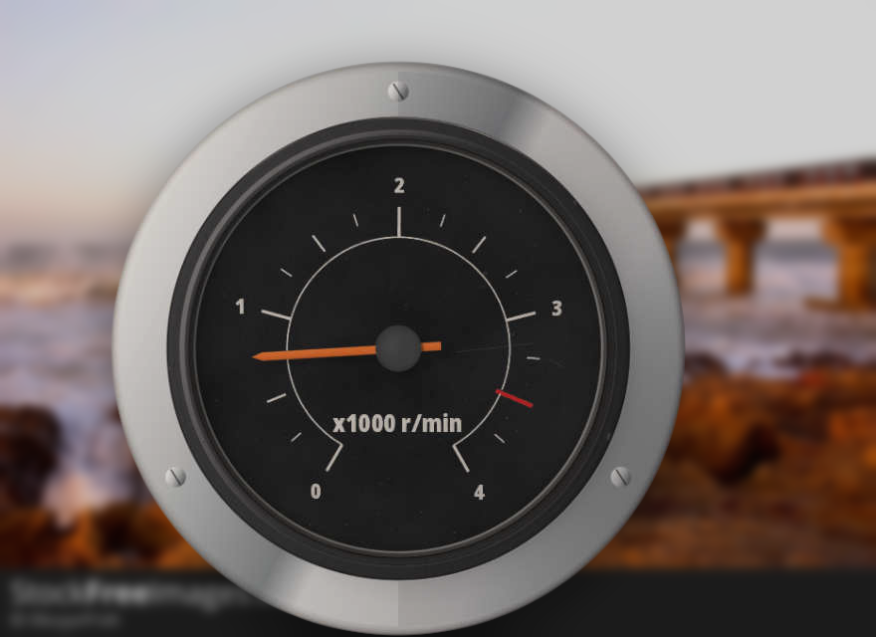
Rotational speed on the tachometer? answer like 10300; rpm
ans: 750; rpm
